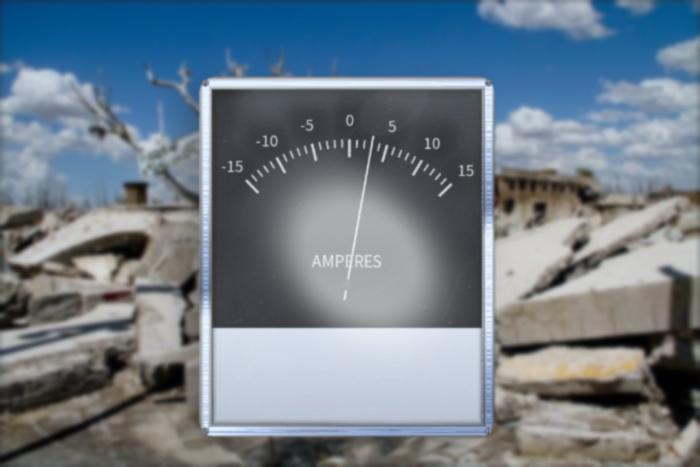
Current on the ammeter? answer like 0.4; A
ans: 3; A
